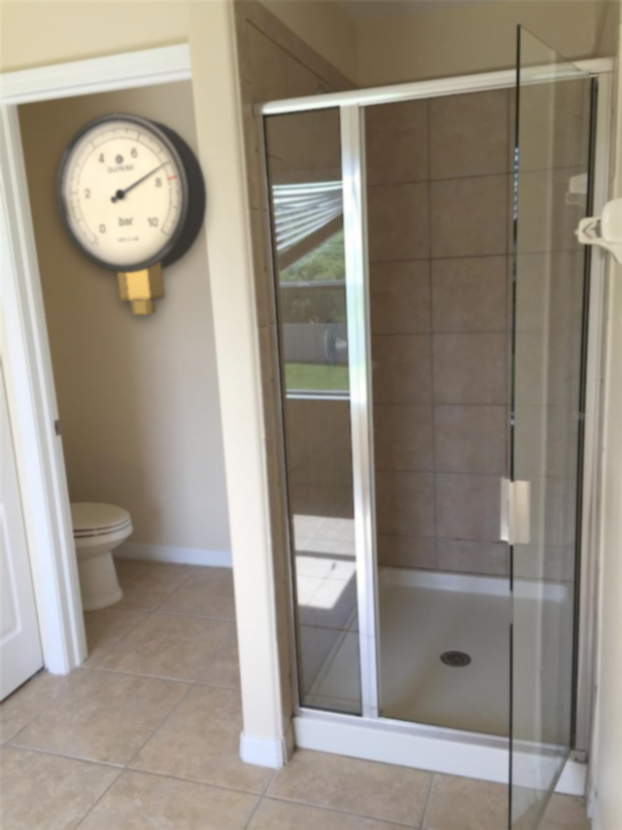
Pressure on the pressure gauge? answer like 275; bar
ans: 7.5; bar
